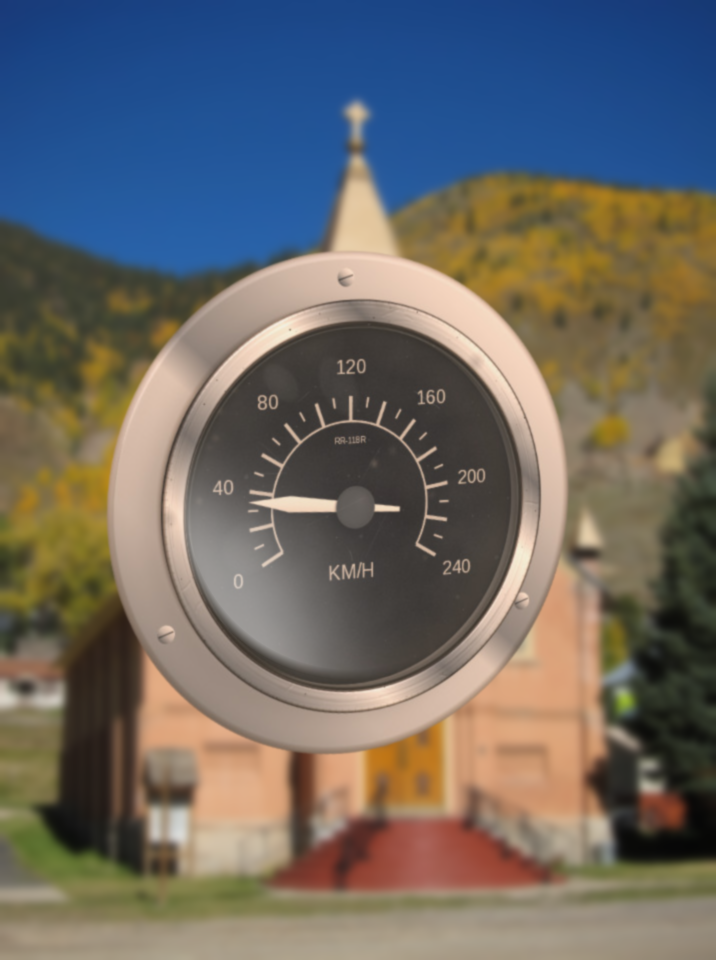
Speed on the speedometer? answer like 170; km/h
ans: 35; km/h
